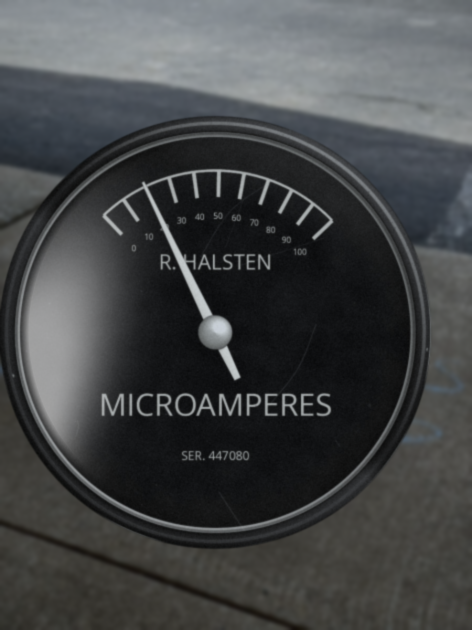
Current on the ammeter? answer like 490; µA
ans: 20; µA
